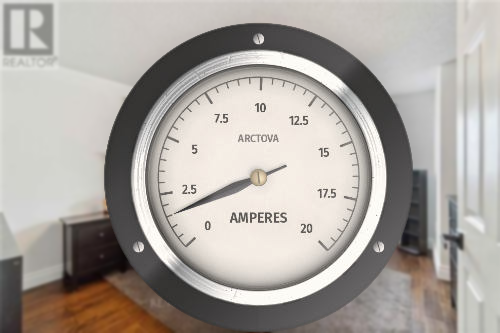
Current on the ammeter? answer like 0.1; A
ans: 1.5; A
